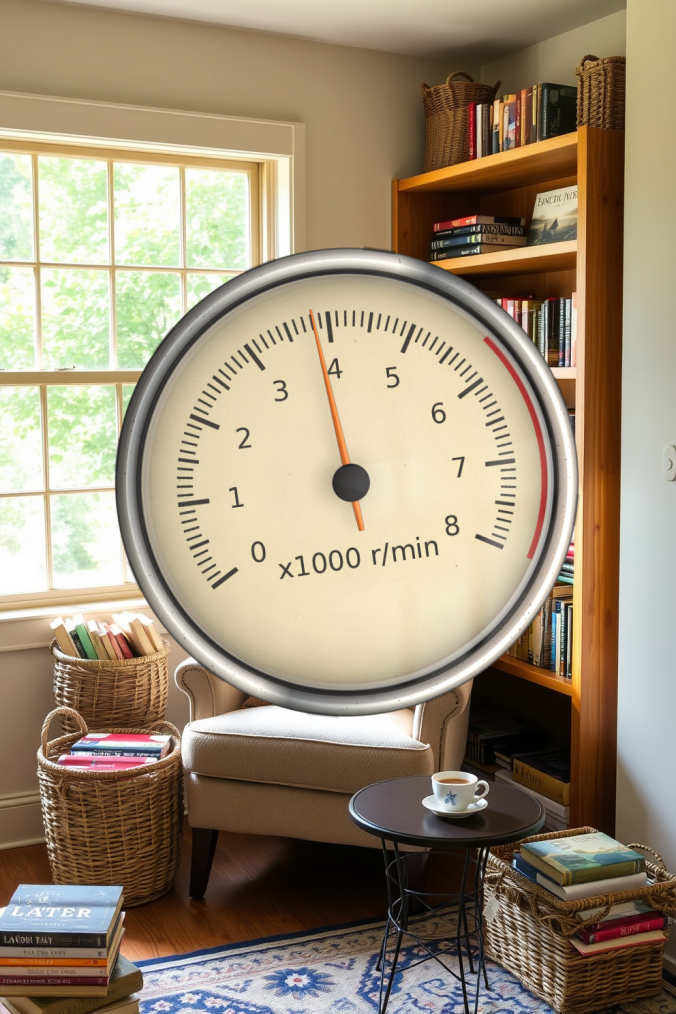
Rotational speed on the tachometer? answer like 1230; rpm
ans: 3800; rpm
